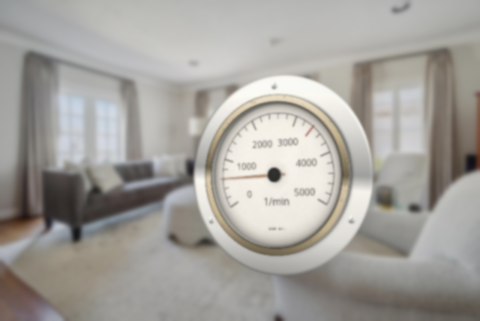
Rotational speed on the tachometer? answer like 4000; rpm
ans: 600; rpm
